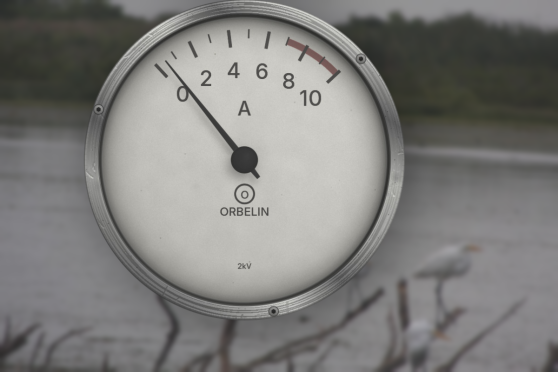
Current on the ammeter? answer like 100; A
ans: 0.5; A
